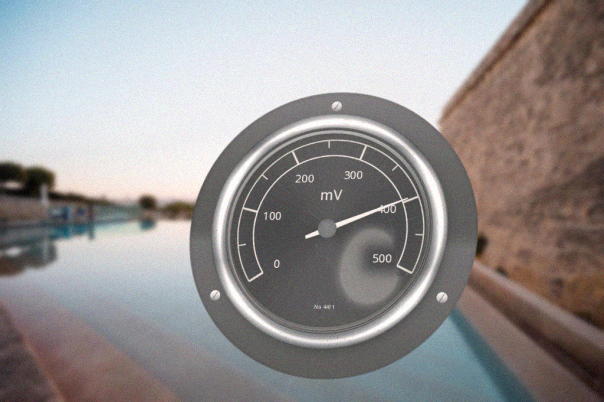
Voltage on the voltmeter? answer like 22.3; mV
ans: 400; mV
